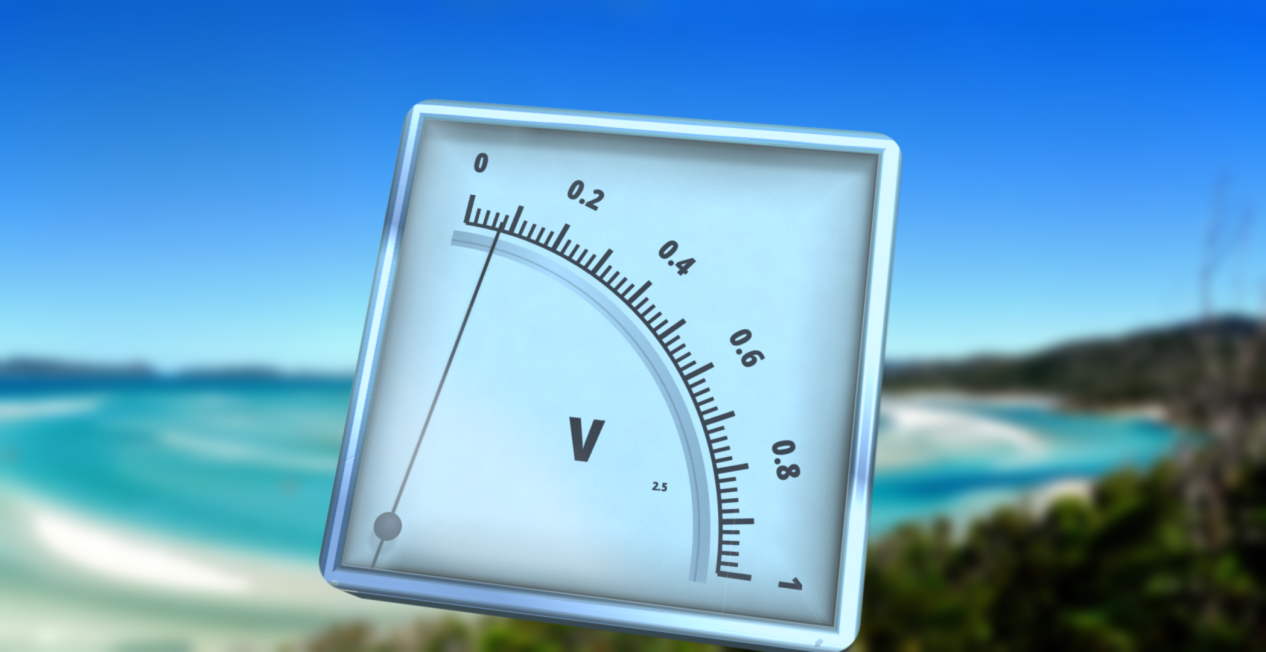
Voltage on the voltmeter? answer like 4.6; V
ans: 0.08; V
